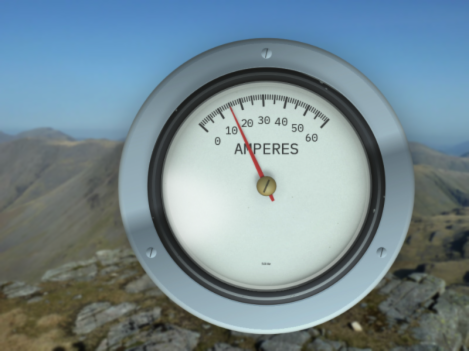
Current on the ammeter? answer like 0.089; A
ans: 15; A
